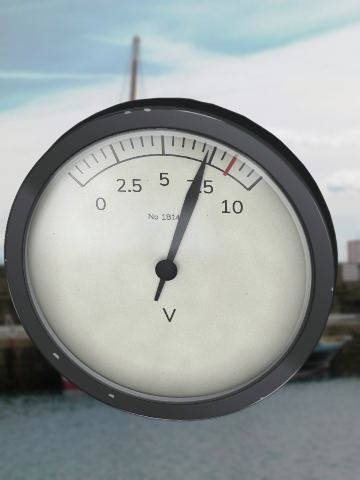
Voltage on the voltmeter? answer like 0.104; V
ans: 7.25; V
